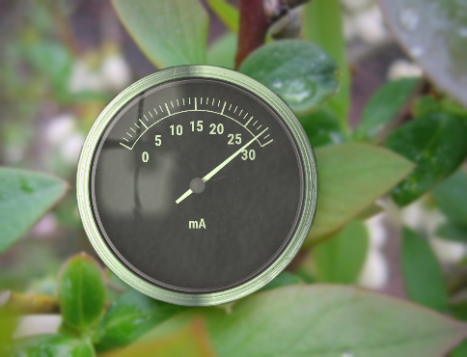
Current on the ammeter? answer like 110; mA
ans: 28; mA
